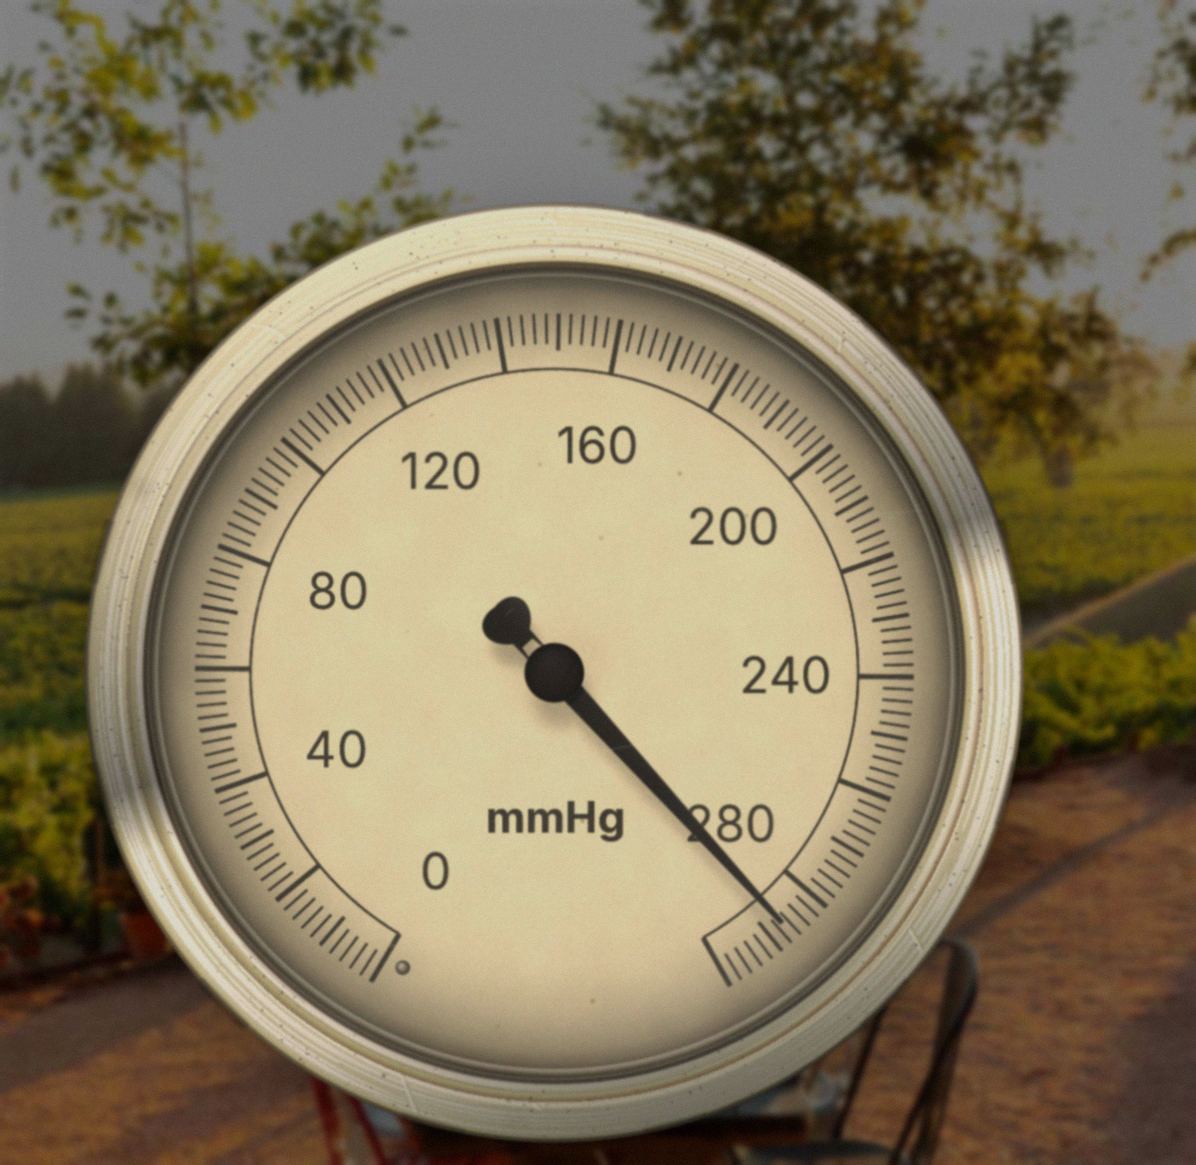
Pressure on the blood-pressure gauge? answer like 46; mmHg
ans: 287; mmHg
